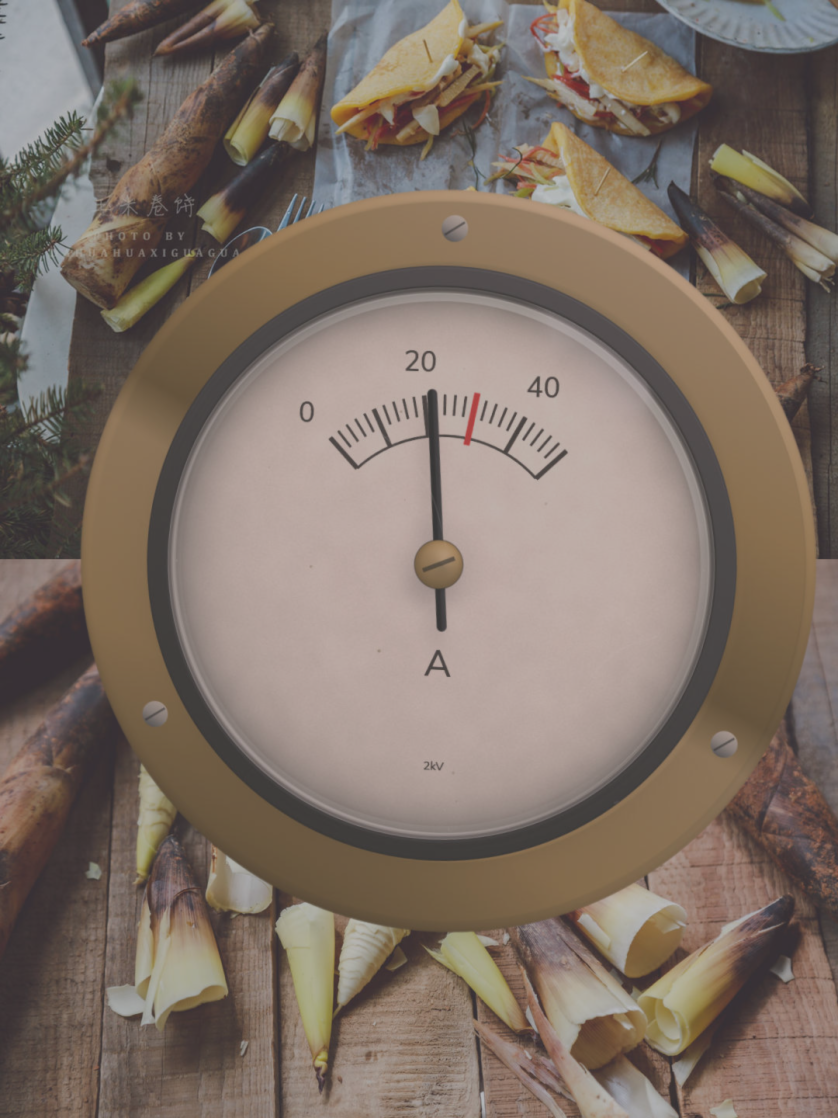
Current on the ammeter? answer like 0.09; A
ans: 22; A
